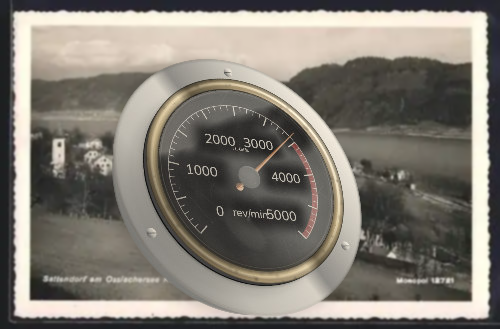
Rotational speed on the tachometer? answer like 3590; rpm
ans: 3400; rpm
